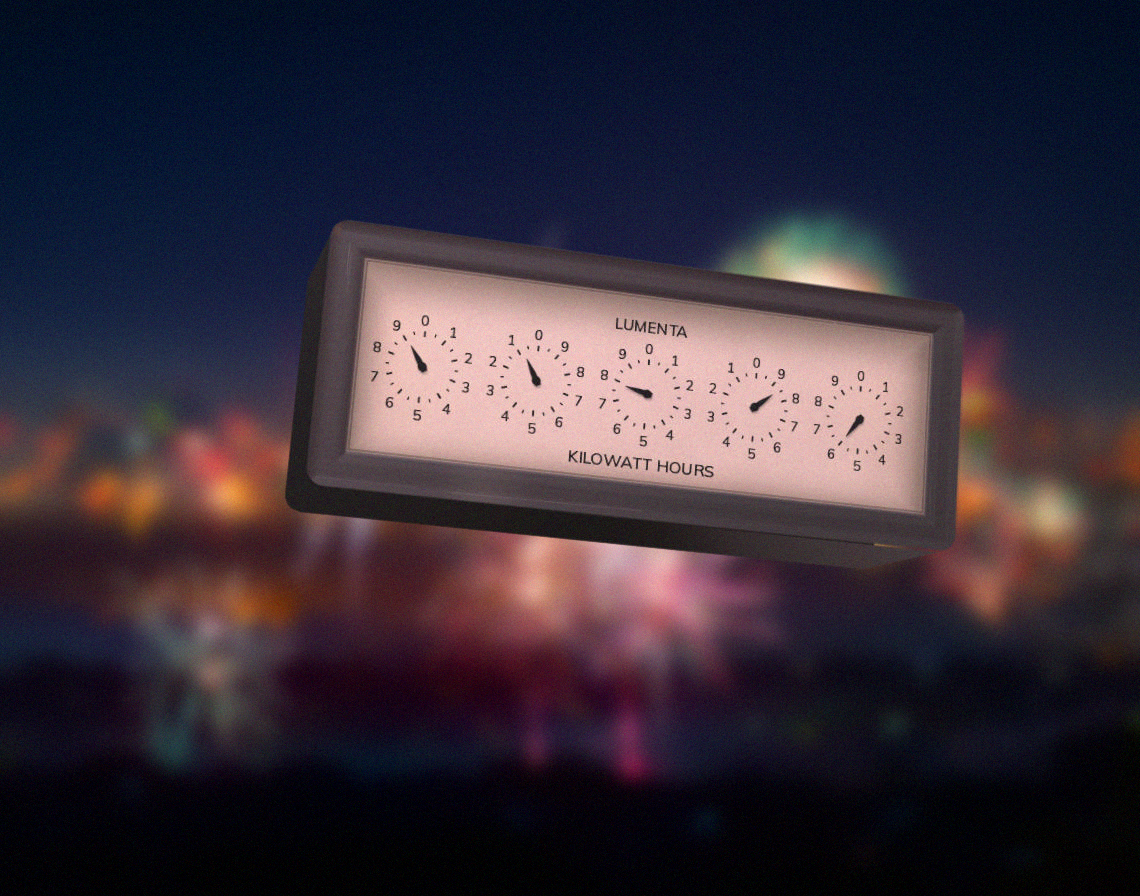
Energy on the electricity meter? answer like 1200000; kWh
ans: 90786; kWh
